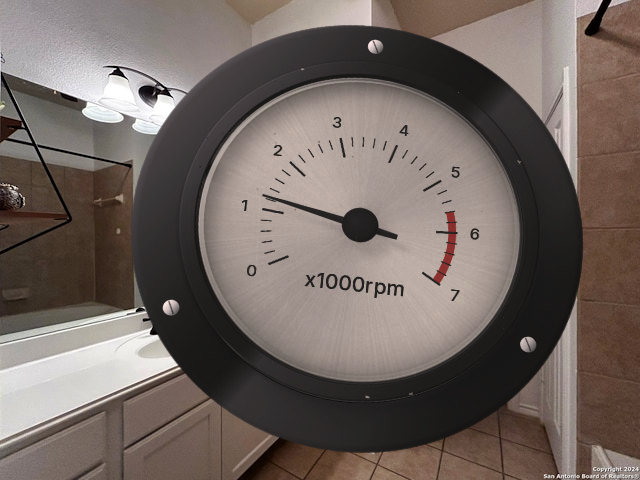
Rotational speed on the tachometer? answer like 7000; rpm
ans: 1200; rpm
